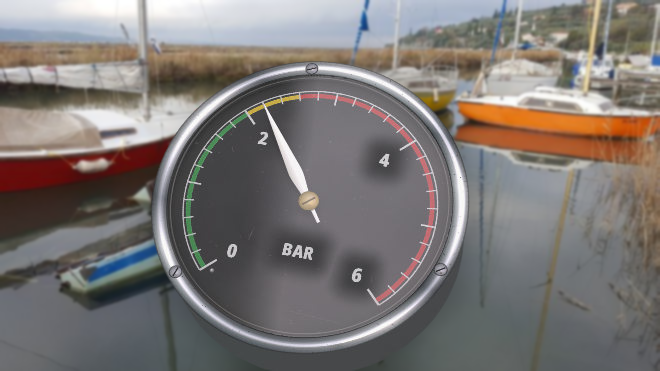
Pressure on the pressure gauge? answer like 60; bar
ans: 2.2; bar
